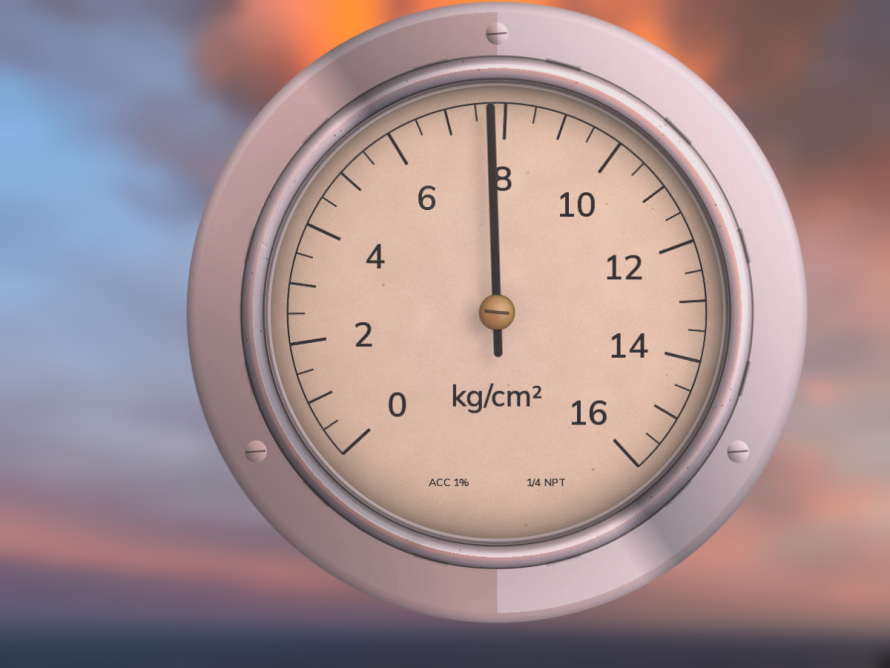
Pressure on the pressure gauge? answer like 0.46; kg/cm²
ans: 7.75; kg/cm²
